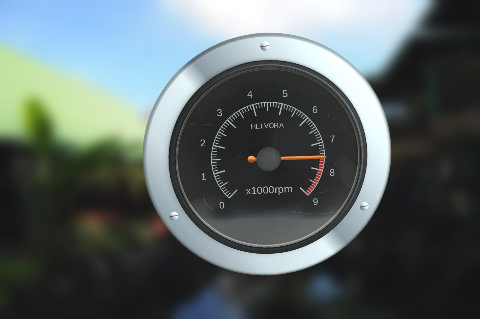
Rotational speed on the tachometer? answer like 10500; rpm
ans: 7500; rpm
